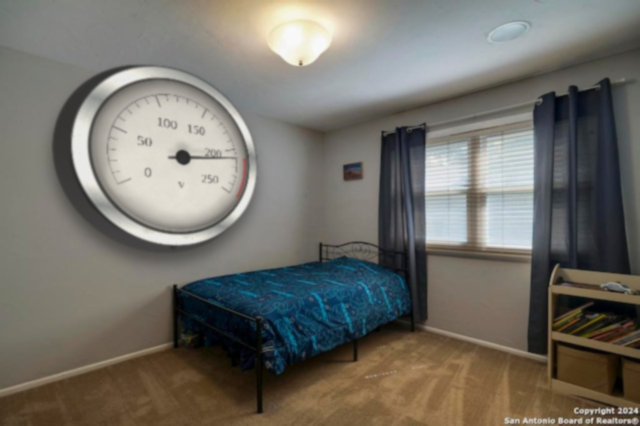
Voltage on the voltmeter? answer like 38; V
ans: 210; V
